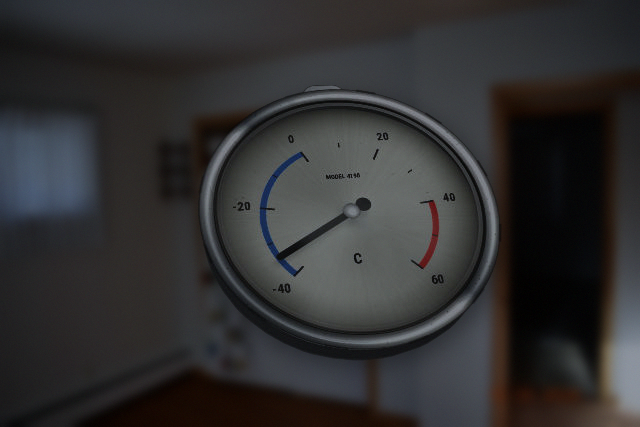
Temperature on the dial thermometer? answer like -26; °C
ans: -35; °C
